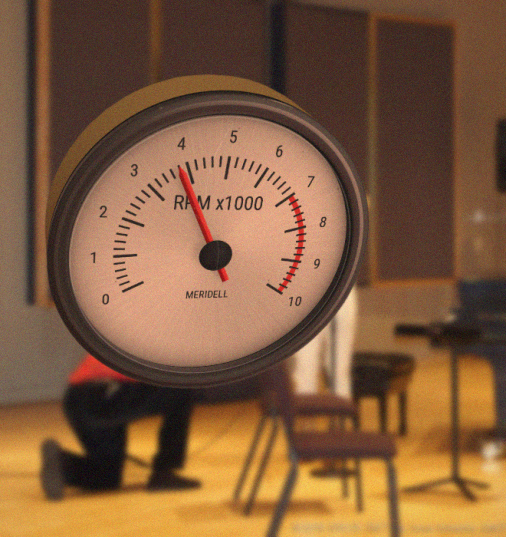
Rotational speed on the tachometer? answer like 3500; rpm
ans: 3800; rpm
